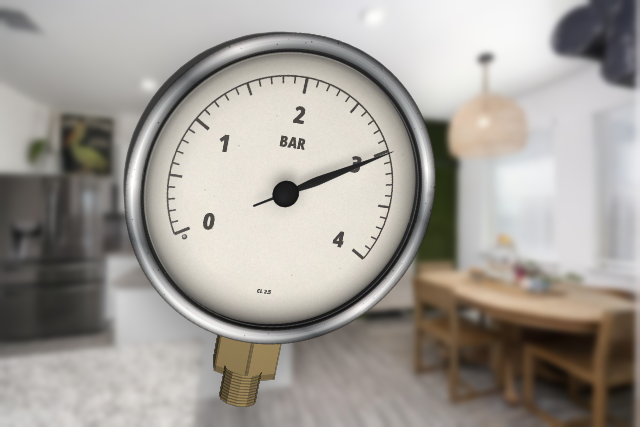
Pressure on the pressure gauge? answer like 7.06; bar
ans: 3; bar
